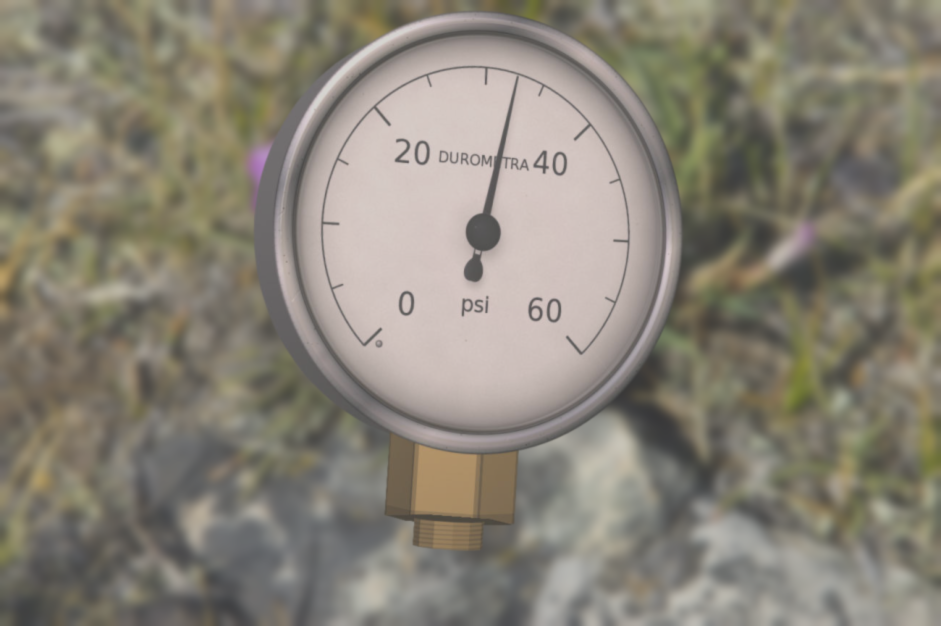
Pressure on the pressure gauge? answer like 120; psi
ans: 32.5; psi
